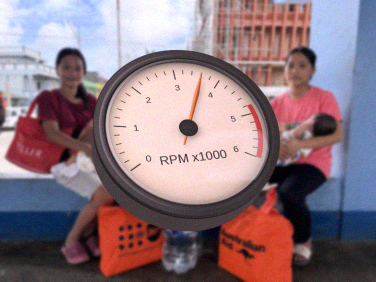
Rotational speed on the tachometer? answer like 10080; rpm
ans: 3600; rpm
